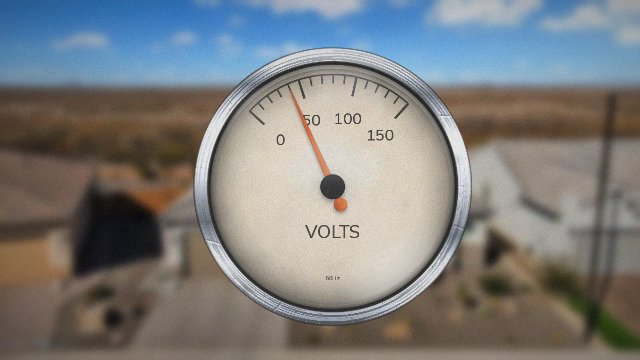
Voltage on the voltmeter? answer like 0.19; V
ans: 40; V
